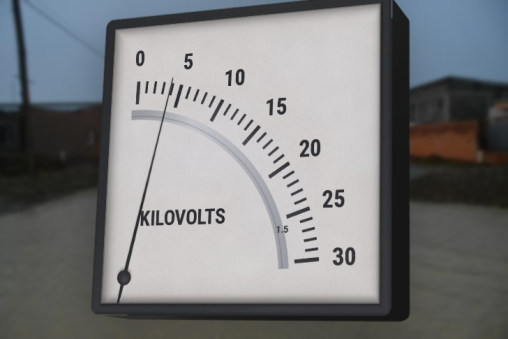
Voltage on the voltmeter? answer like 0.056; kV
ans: 4; kV
